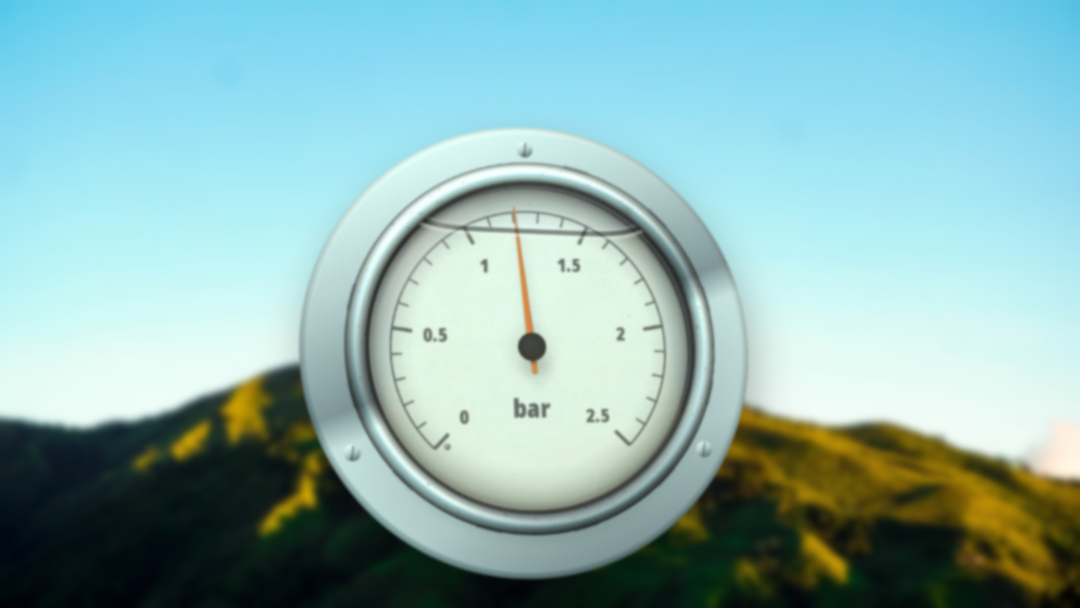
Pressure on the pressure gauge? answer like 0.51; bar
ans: 1.2; bar
